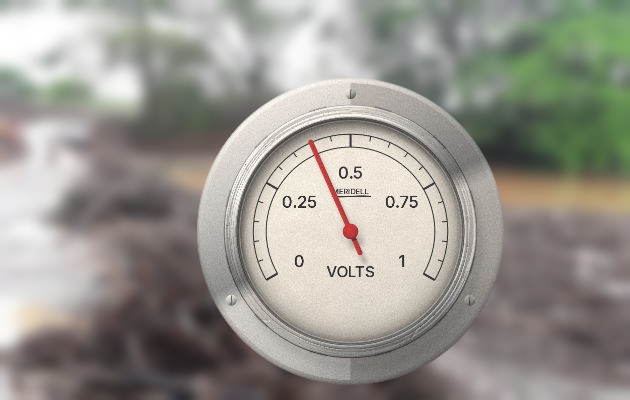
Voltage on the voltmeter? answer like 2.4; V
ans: 0.4; V
